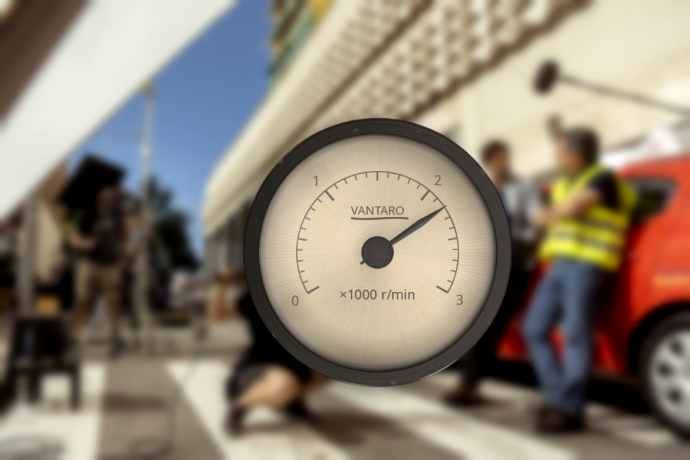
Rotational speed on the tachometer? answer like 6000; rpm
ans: 2200; rpm
